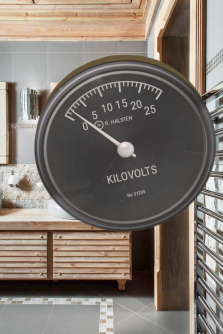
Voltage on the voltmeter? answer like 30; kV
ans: 2; kV
